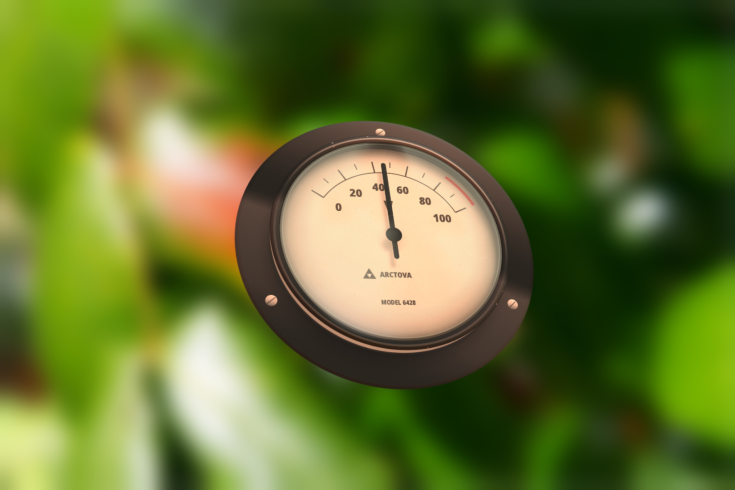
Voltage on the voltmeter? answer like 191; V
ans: 45; V
